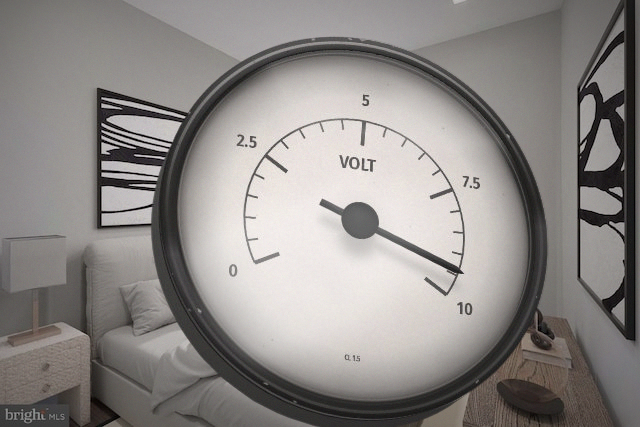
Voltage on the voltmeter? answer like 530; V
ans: 9.5; V
